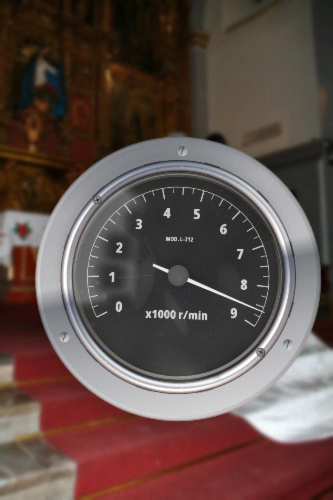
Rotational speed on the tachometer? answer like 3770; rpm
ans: 8625; rpm
